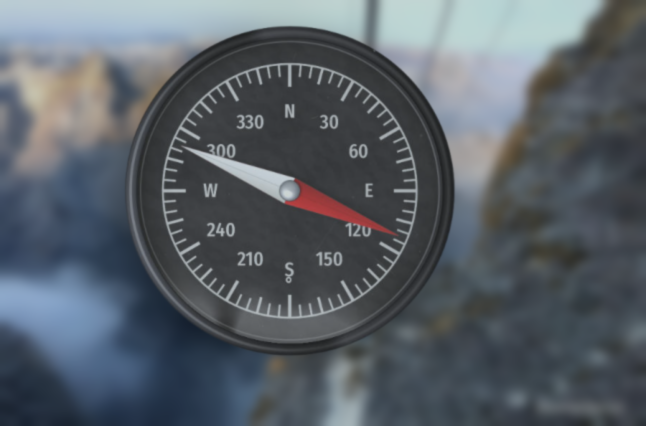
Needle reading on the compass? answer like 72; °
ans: 112.5; °
